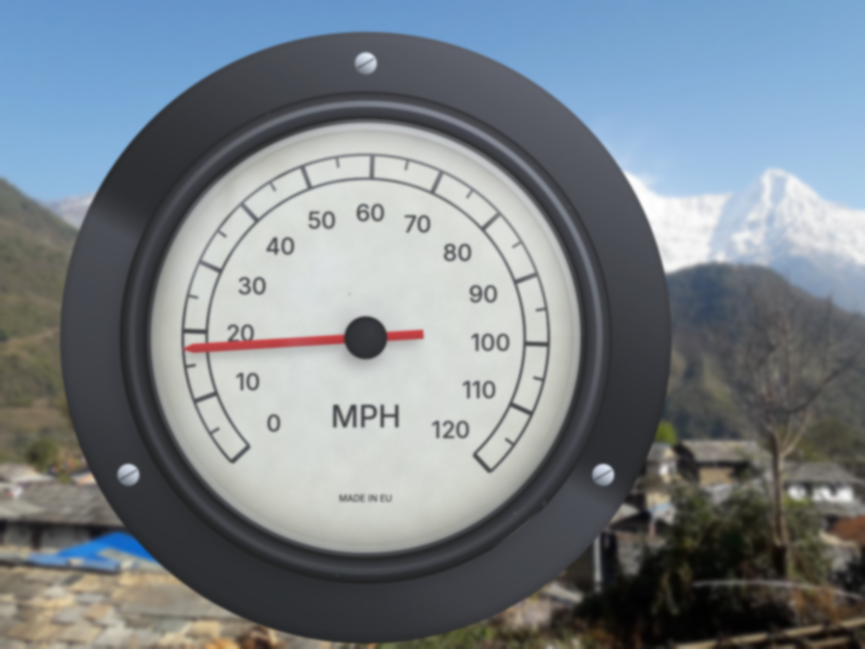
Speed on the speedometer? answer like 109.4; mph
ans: 17.5; mph
